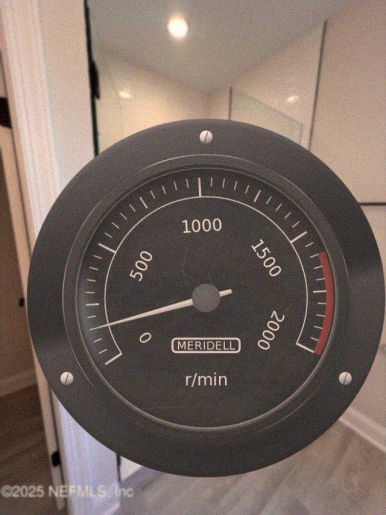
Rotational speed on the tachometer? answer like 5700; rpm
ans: 150; rpm
